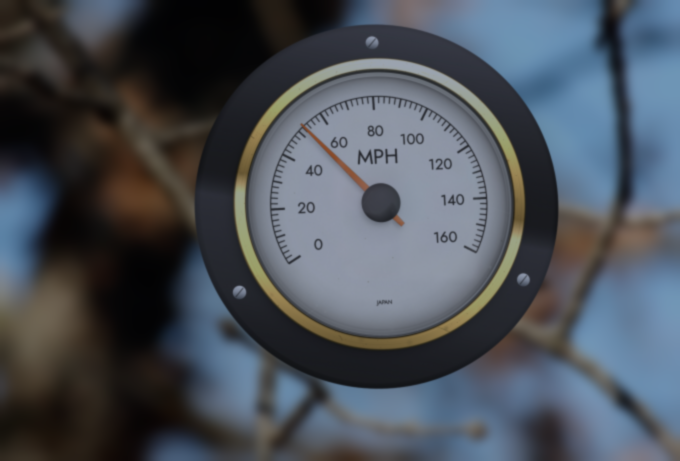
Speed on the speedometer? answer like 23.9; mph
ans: 52; mph
